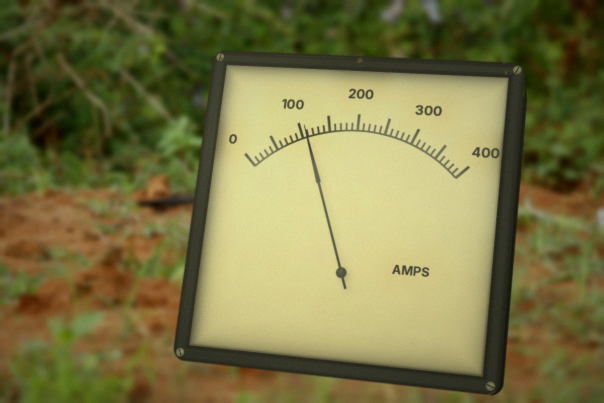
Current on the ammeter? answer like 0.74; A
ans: 110; A
